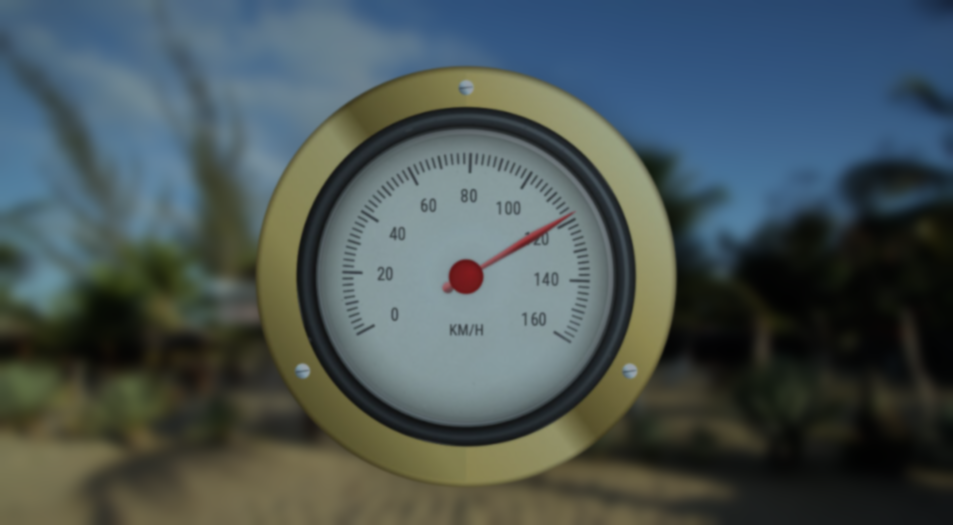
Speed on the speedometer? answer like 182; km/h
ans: 118; km/h
